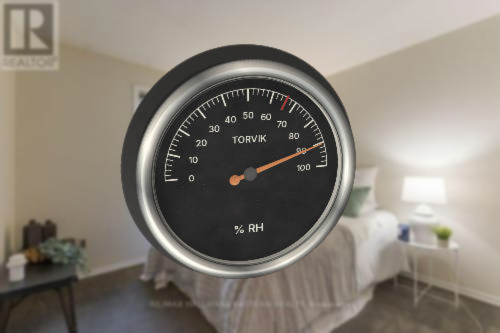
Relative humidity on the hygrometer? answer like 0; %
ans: 90; %
